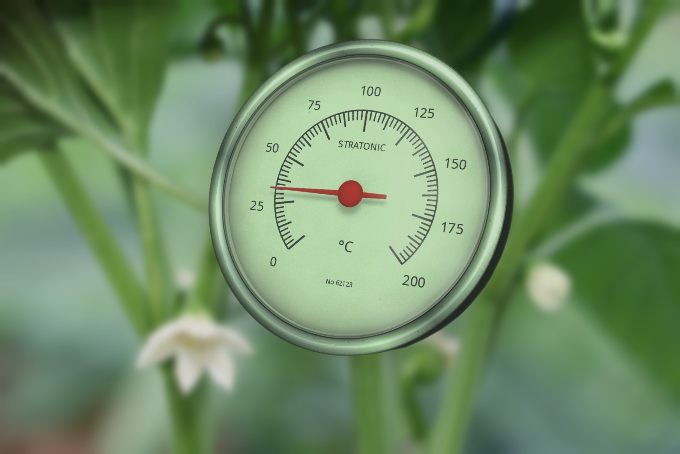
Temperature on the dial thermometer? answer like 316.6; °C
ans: 32.5; °C
